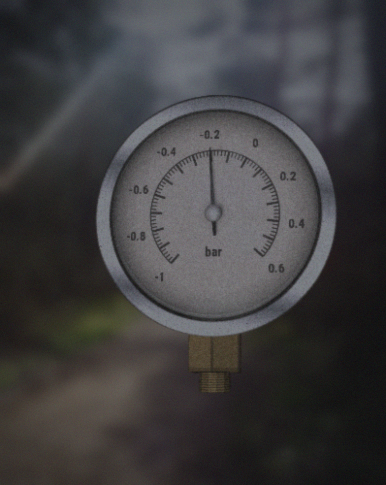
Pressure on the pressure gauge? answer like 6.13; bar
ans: -0.2; bar
